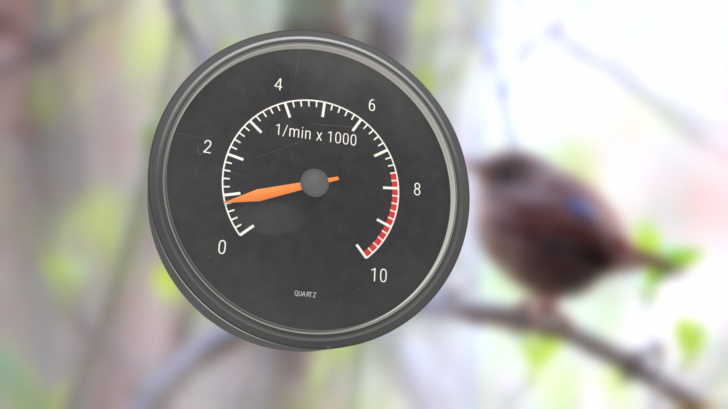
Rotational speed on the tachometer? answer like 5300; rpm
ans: 800; rpm
